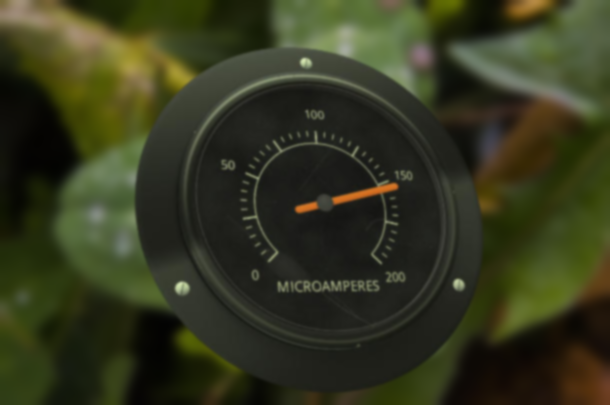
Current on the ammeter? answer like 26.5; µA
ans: 155; µA
